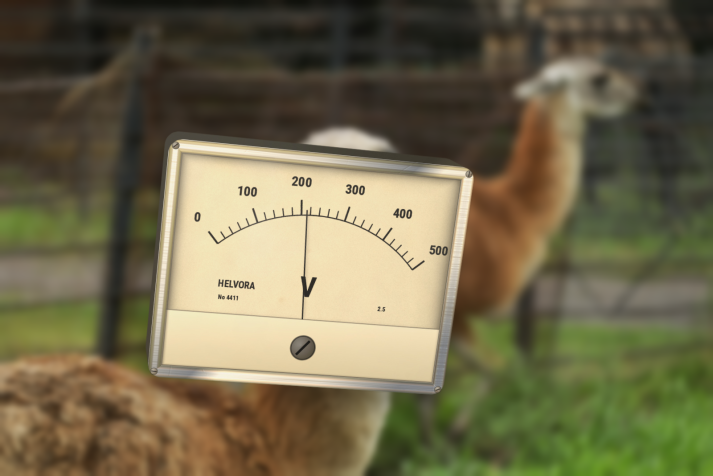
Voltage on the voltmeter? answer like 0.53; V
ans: 210; V
